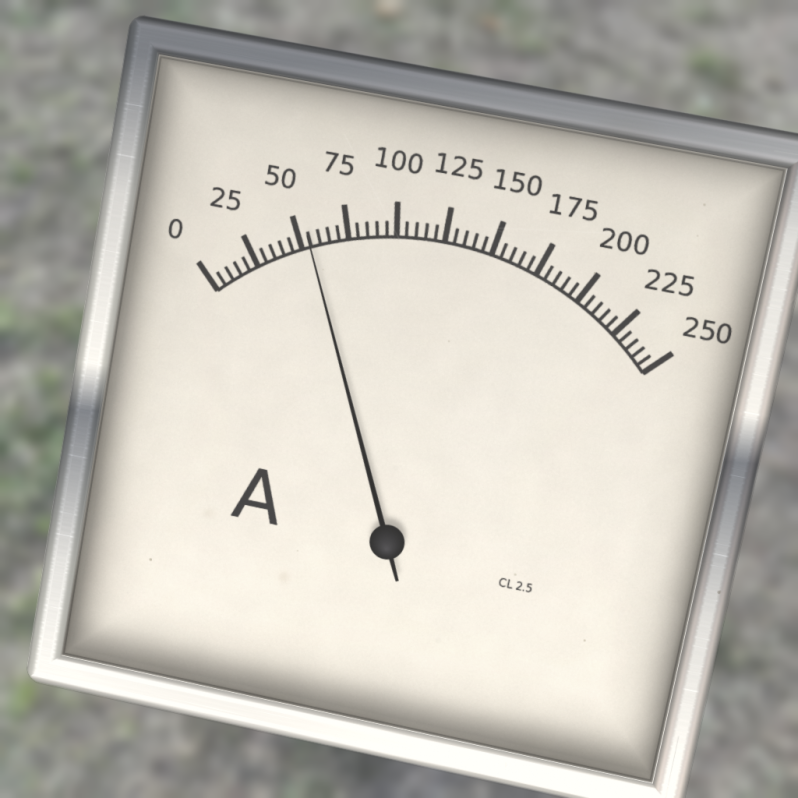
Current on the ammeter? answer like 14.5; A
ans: 55; A
